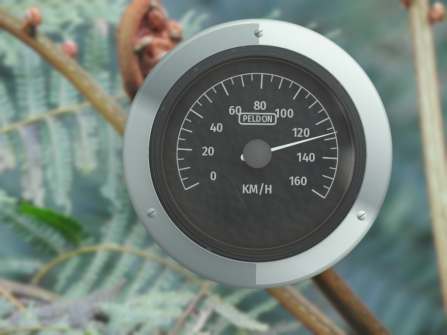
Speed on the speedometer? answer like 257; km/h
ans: 127.5; km/h
